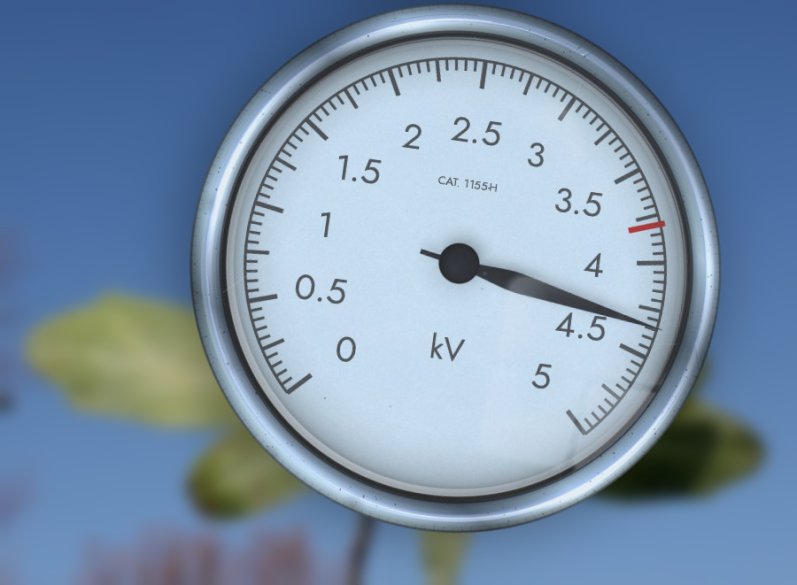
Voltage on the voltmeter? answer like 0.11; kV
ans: 4.35; kV
